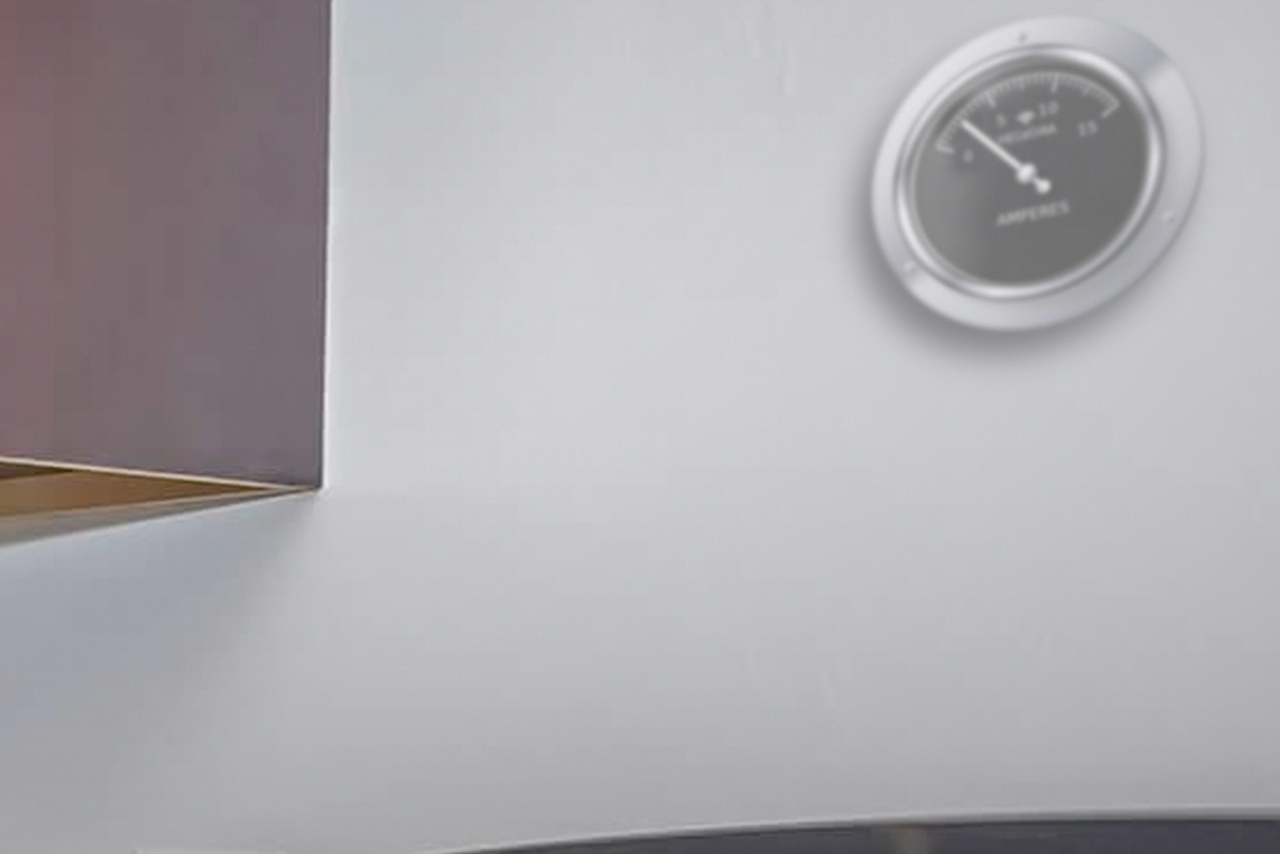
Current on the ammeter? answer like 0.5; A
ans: 2.5; A
